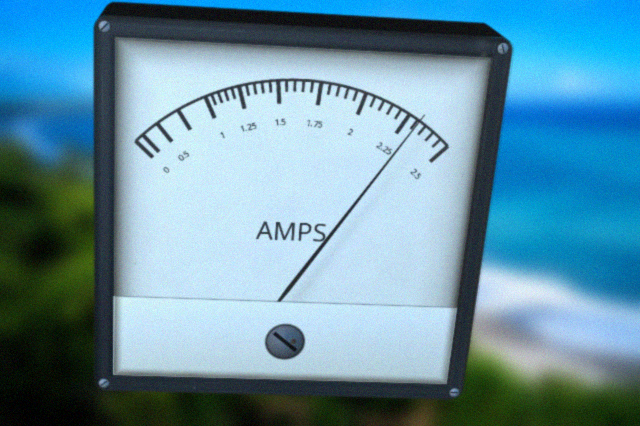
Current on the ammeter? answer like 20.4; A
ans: 2.3; A
